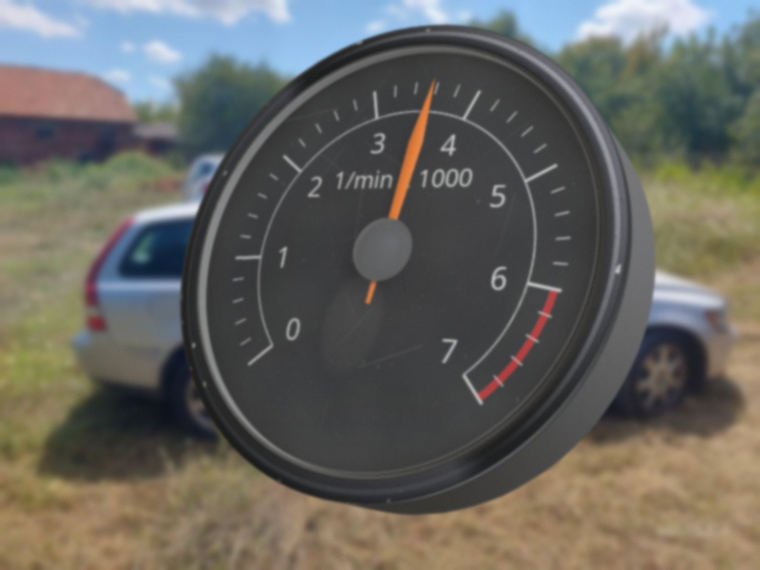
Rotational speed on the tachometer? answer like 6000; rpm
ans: 3600; rpm
